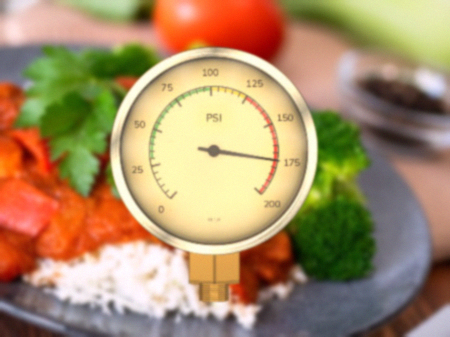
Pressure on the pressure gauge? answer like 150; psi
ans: 175; psi
